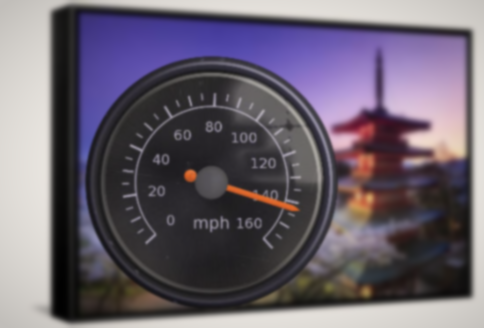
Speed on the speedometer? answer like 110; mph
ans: 142.5; mph
